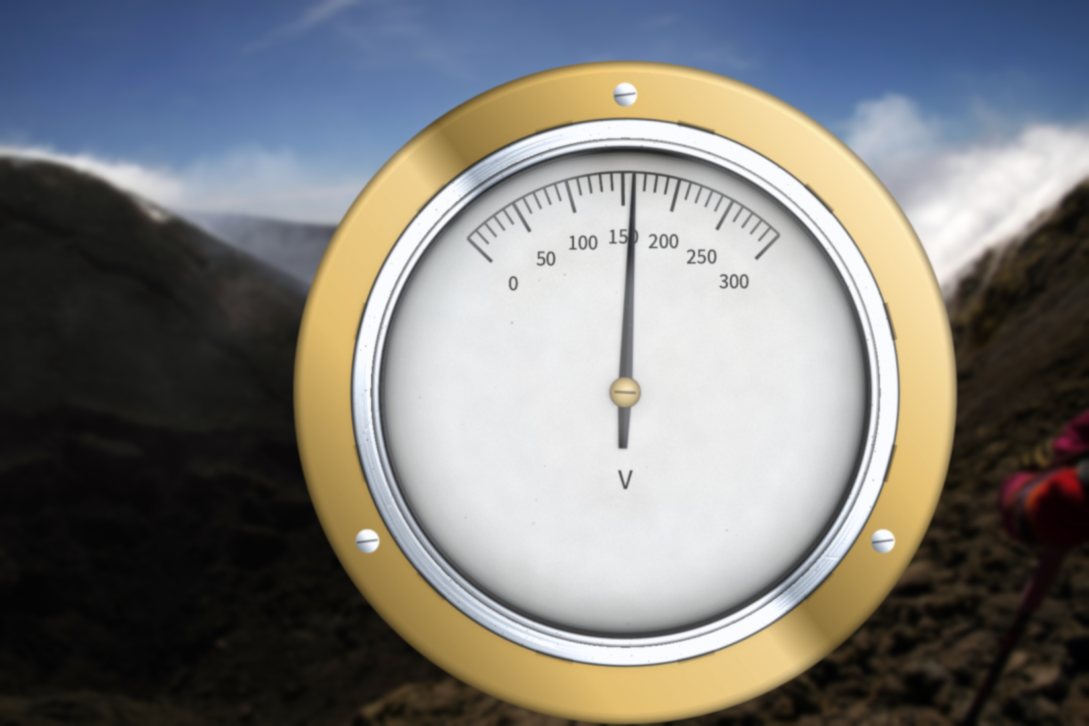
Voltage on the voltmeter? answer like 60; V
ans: 160; V
